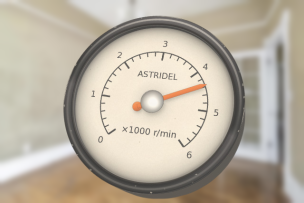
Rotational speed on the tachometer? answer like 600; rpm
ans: 4400; rpm
